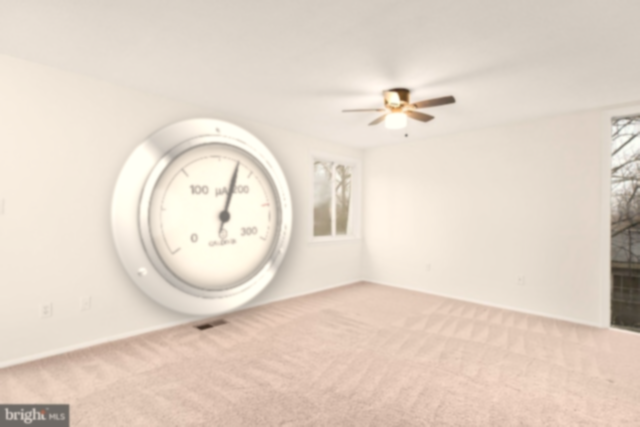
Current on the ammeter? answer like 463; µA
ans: 175; µA
